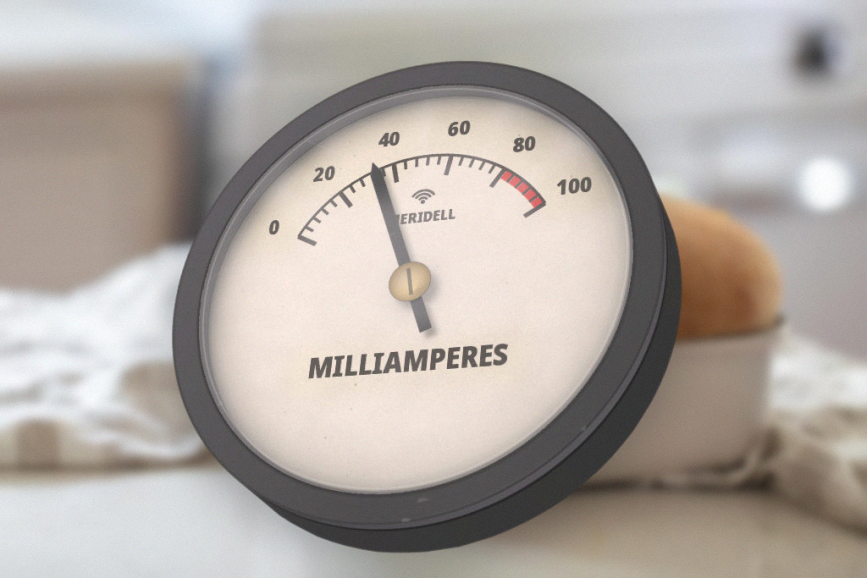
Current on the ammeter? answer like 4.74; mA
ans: 34; mA
